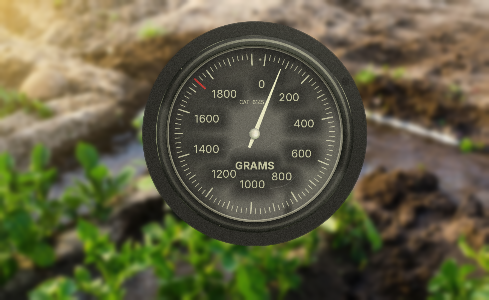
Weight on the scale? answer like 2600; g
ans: 80; g
